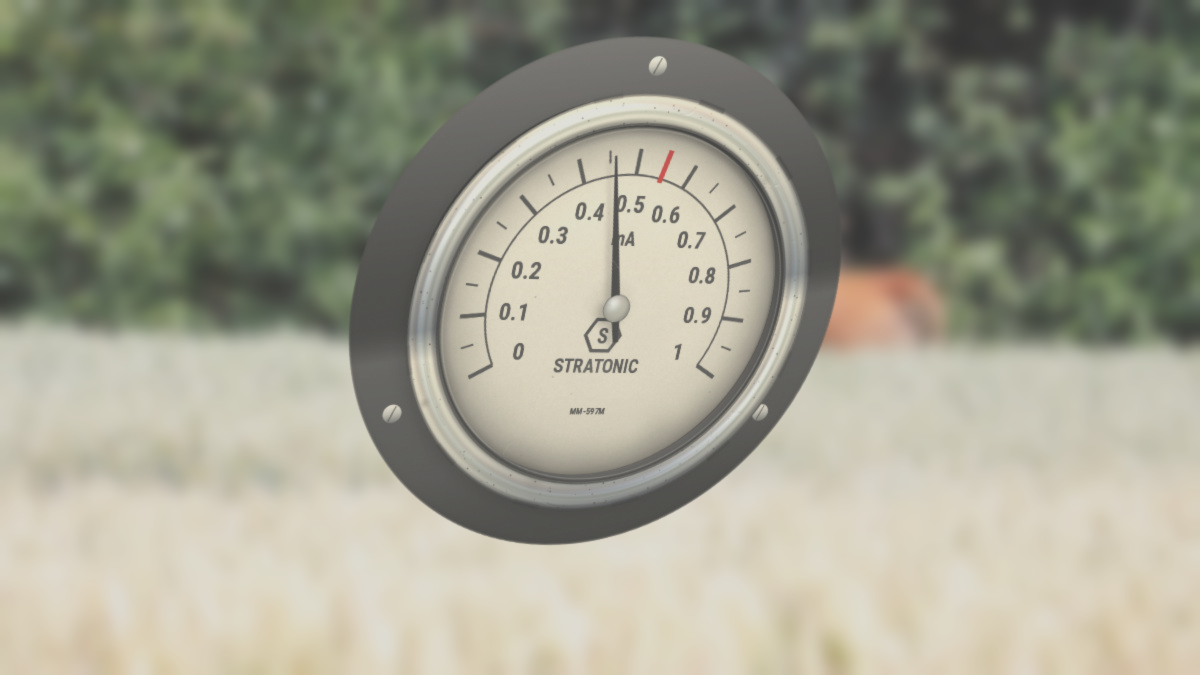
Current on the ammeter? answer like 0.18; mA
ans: 0.45; mA
